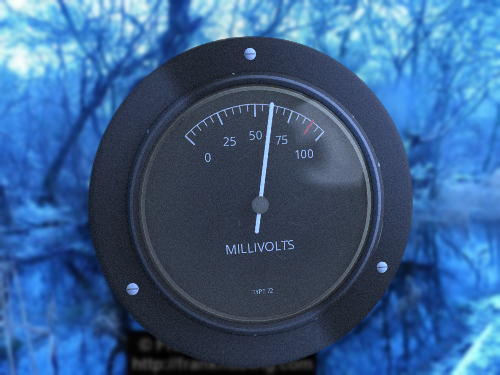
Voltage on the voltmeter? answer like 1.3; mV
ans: 60; mV
